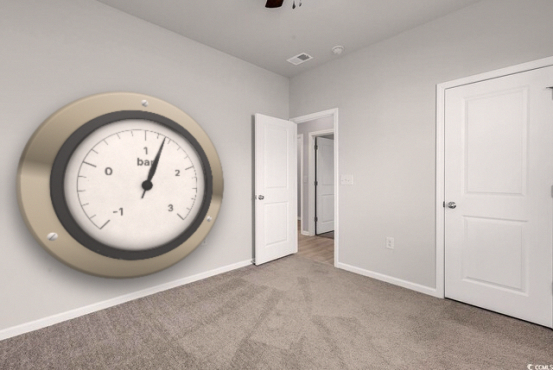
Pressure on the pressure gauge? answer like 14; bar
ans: 1.3; bar
